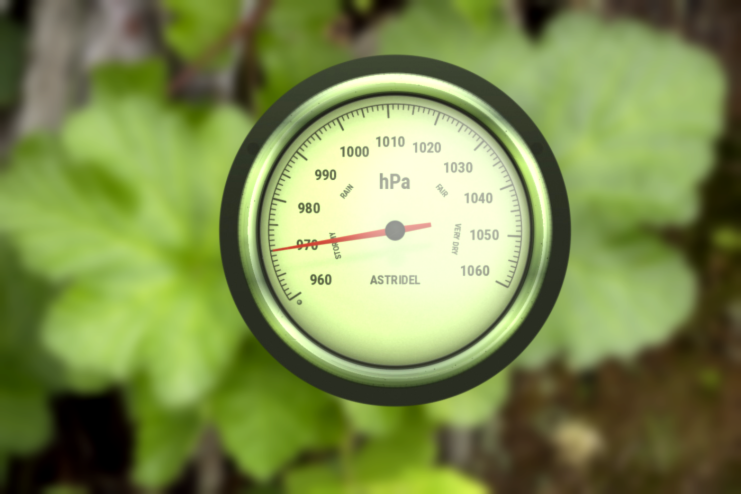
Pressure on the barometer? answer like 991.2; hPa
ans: 970; hPa
